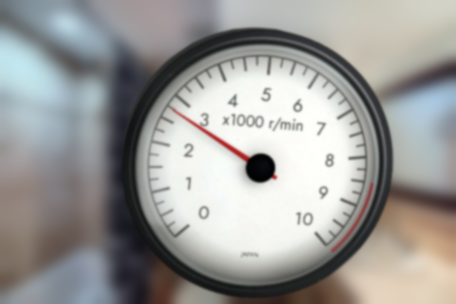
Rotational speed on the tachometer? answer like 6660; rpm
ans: 2750; rpm
